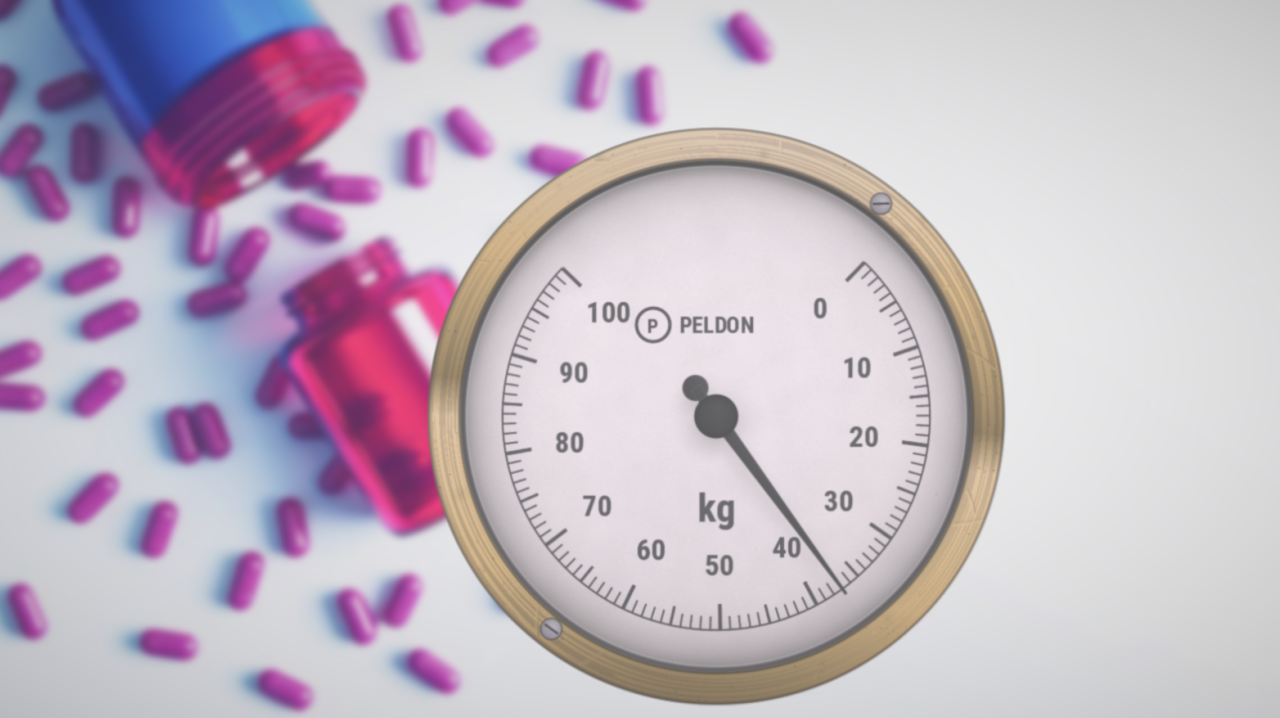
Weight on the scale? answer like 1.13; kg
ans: 37; kg
